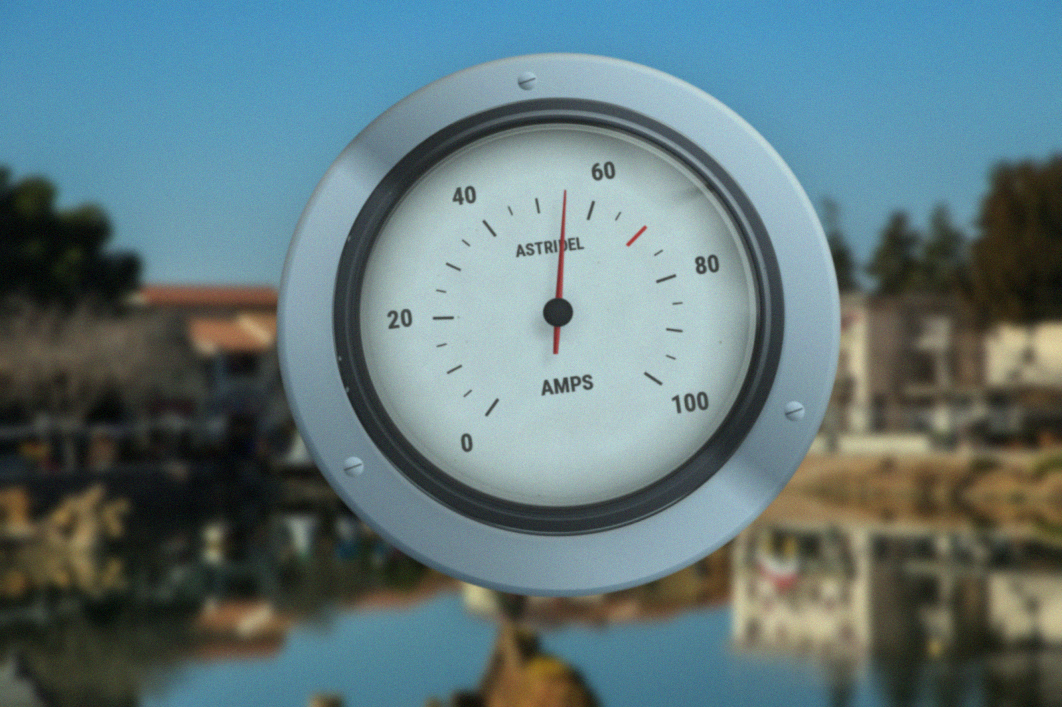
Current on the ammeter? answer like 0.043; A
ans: 55; A
